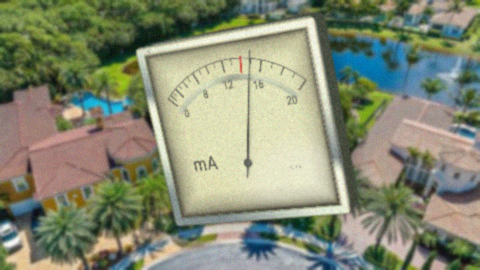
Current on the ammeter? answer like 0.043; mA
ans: 15; mA
